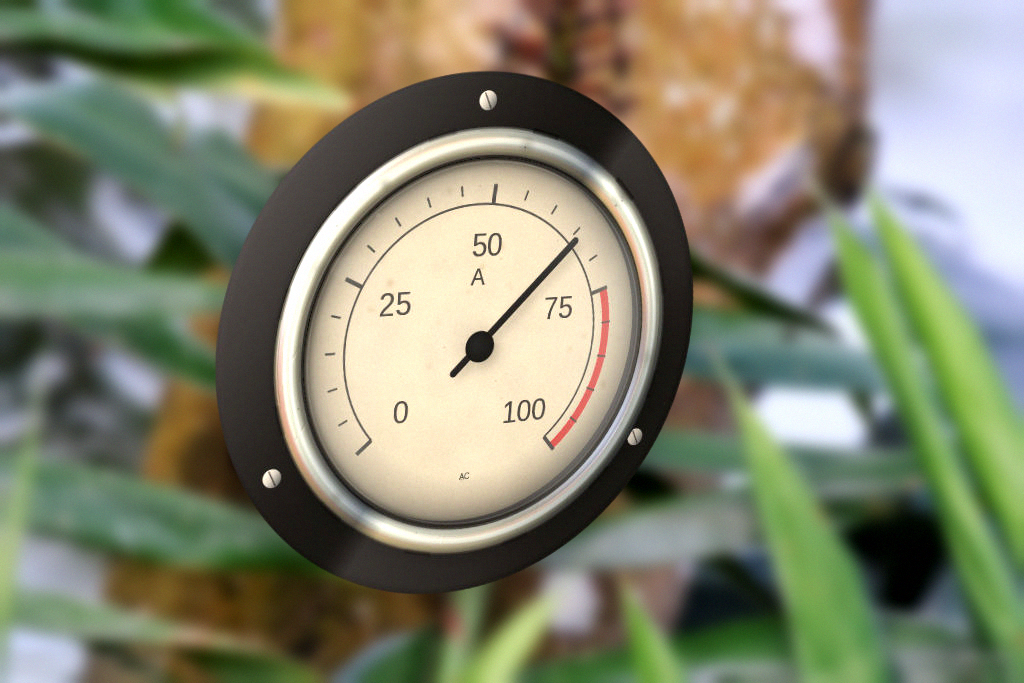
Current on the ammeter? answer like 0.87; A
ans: 65; A
